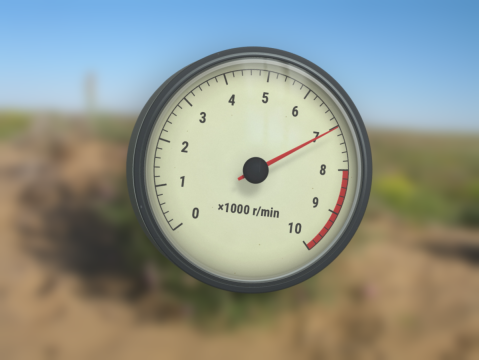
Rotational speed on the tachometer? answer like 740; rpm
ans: 7000; rpm
